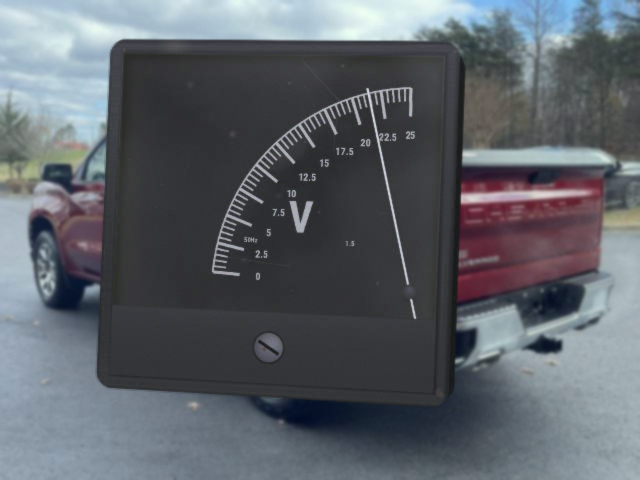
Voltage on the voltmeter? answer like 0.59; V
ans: 21.5; V
